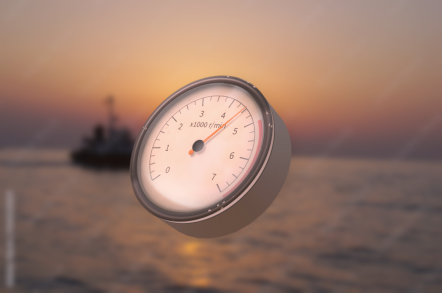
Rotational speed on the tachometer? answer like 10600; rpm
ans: 4500; rpm
